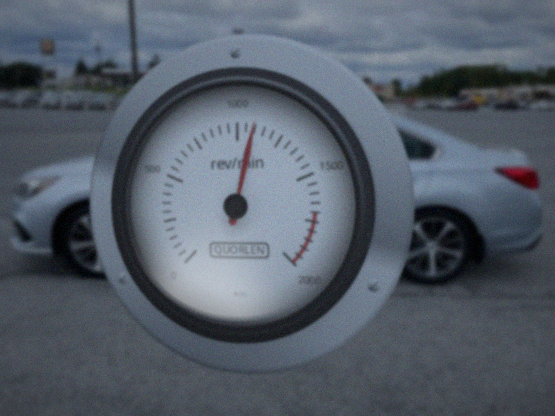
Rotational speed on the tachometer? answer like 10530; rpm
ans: 1100; rpm
